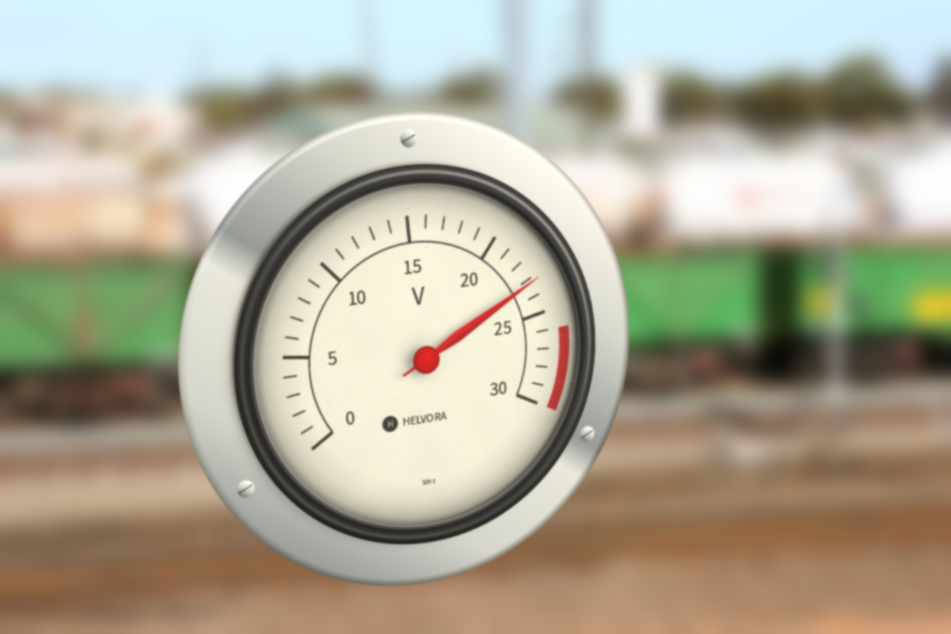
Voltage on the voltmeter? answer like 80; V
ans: 23; V
